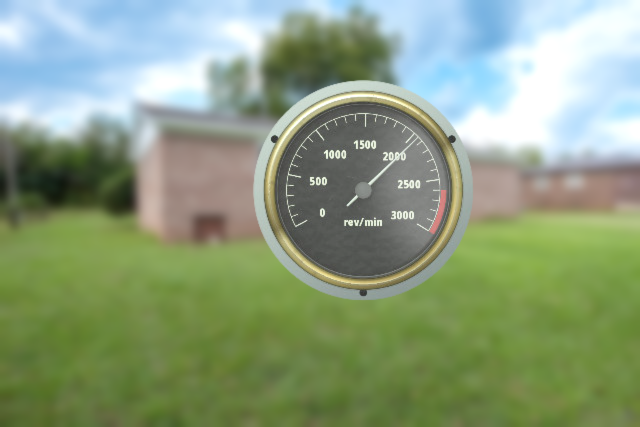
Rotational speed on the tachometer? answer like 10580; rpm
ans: 2050; rpm
